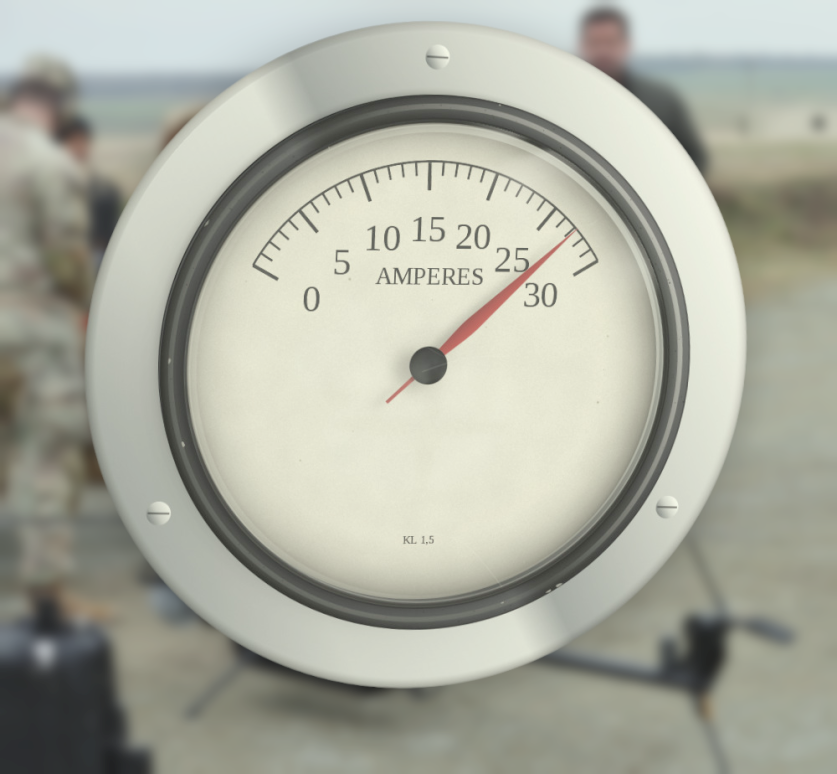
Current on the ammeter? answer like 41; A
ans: 27; A
